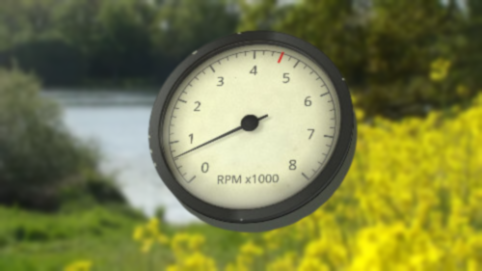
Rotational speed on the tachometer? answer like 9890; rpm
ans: 600; rpm
